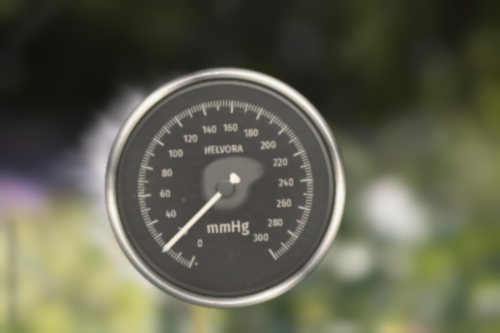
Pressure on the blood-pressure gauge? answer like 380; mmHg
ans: 20; mmHg
